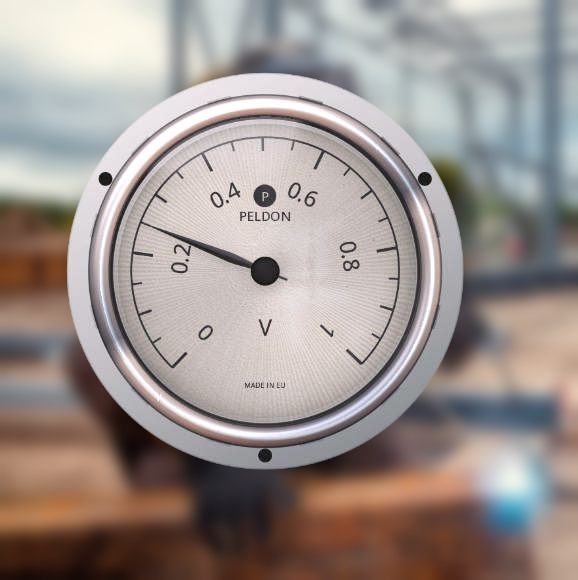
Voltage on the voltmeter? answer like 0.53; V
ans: 0.25; V
